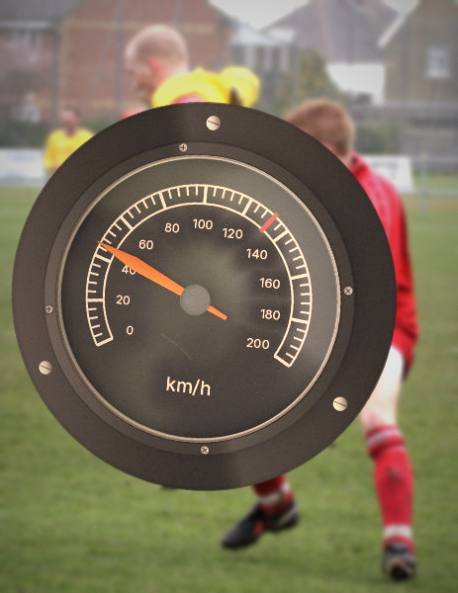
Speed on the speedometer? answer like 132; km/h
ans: 46; km/h
